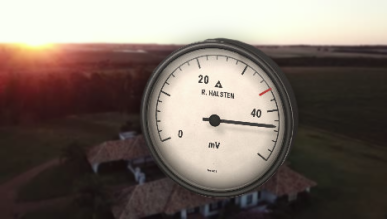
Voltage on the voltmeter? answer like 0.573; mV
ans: 43; mV
